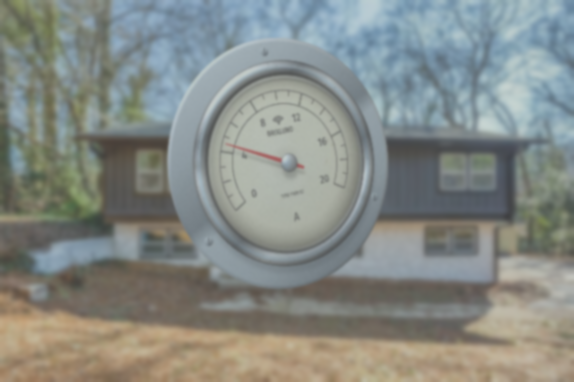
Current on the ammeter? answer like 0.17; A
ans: 4.5; A
